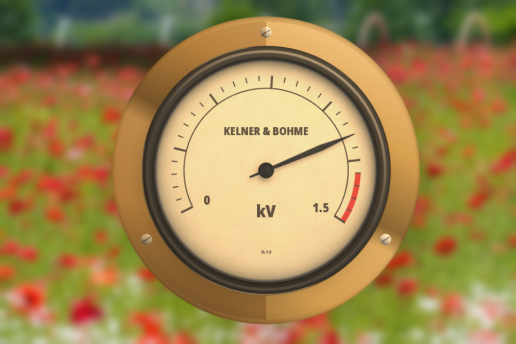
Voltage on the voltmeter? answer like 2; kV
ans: 1.15; kV
